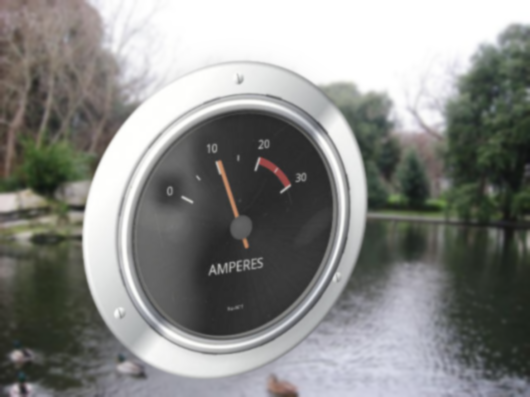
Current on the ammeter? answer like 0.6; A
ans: 10; A
